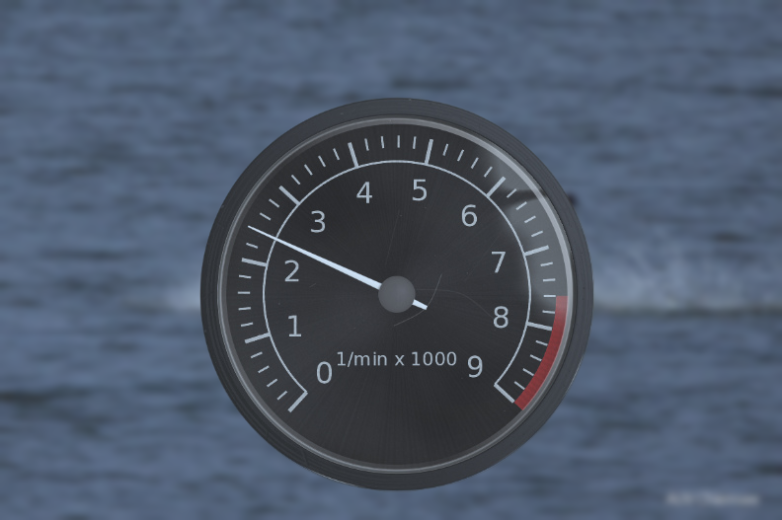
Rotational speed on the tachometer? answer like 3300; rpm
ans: 2400; rpm
